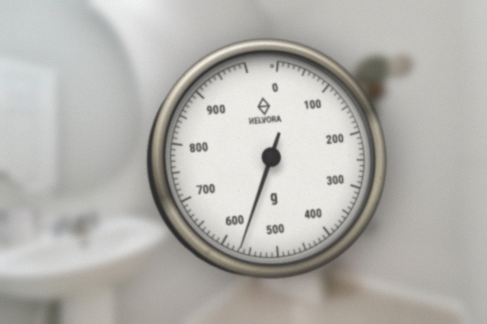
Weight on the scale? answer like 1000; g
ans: 570; g
